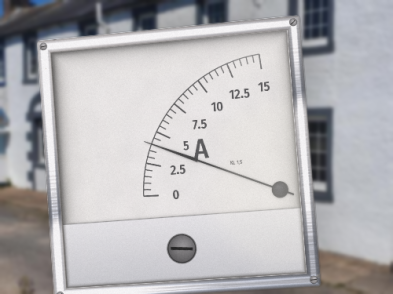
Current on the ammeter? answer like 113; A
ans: 4; A
